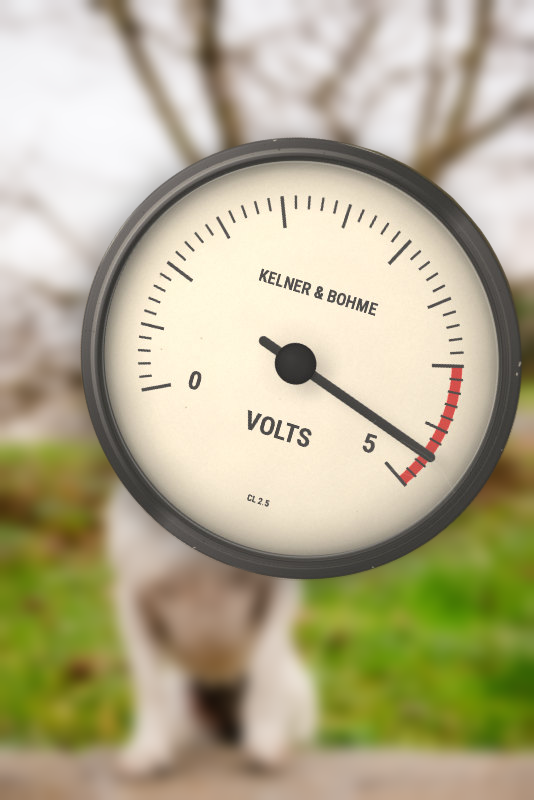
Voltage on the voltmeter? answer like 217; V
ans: 4.7; V
